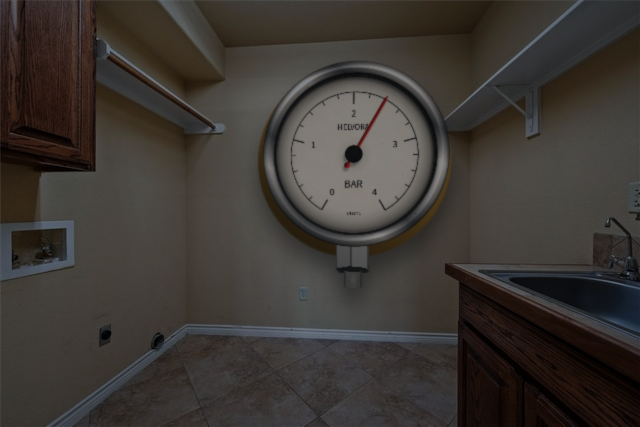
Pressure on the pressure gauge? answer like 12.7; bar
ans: 2.4; bar
